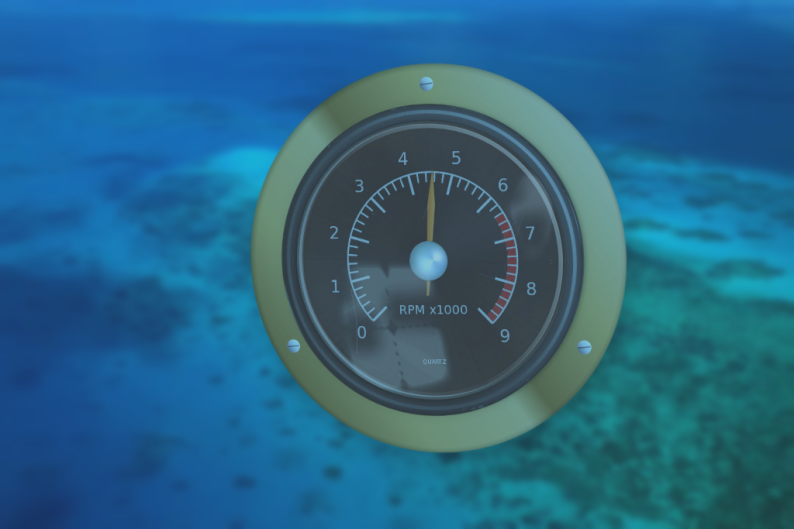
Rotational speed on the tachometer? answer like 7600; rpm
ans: 4600; rpm
